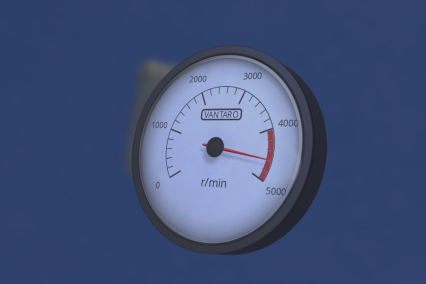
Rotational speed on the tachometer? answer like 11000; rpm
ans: 4600; rpm
